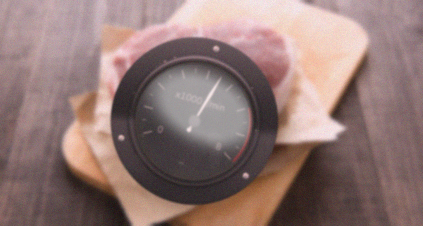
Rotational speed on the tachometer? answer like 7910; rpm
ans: 4500; rpm
